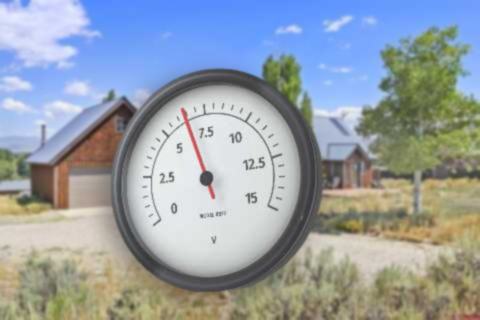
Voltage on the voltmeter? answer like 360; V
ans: 6.5; V
